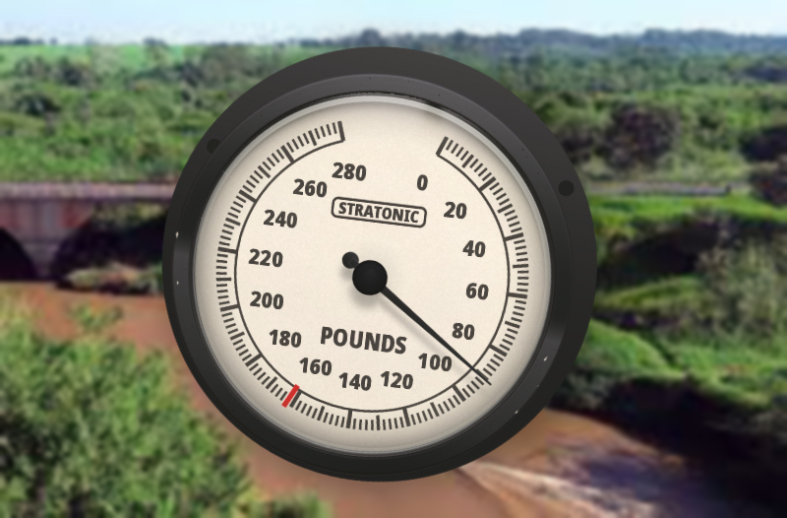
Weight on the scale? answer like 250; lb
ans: 90; lb
